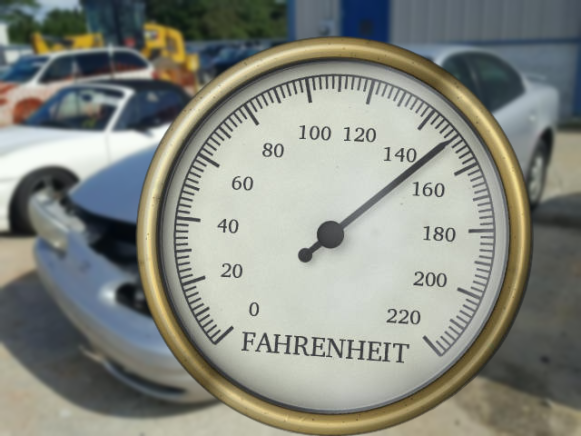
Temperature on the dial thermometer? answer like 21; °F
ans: 150; °F
